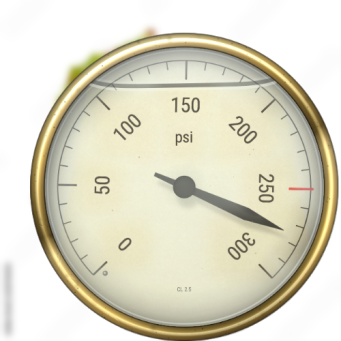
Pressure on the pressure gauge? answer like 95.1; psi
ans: 275; psi
